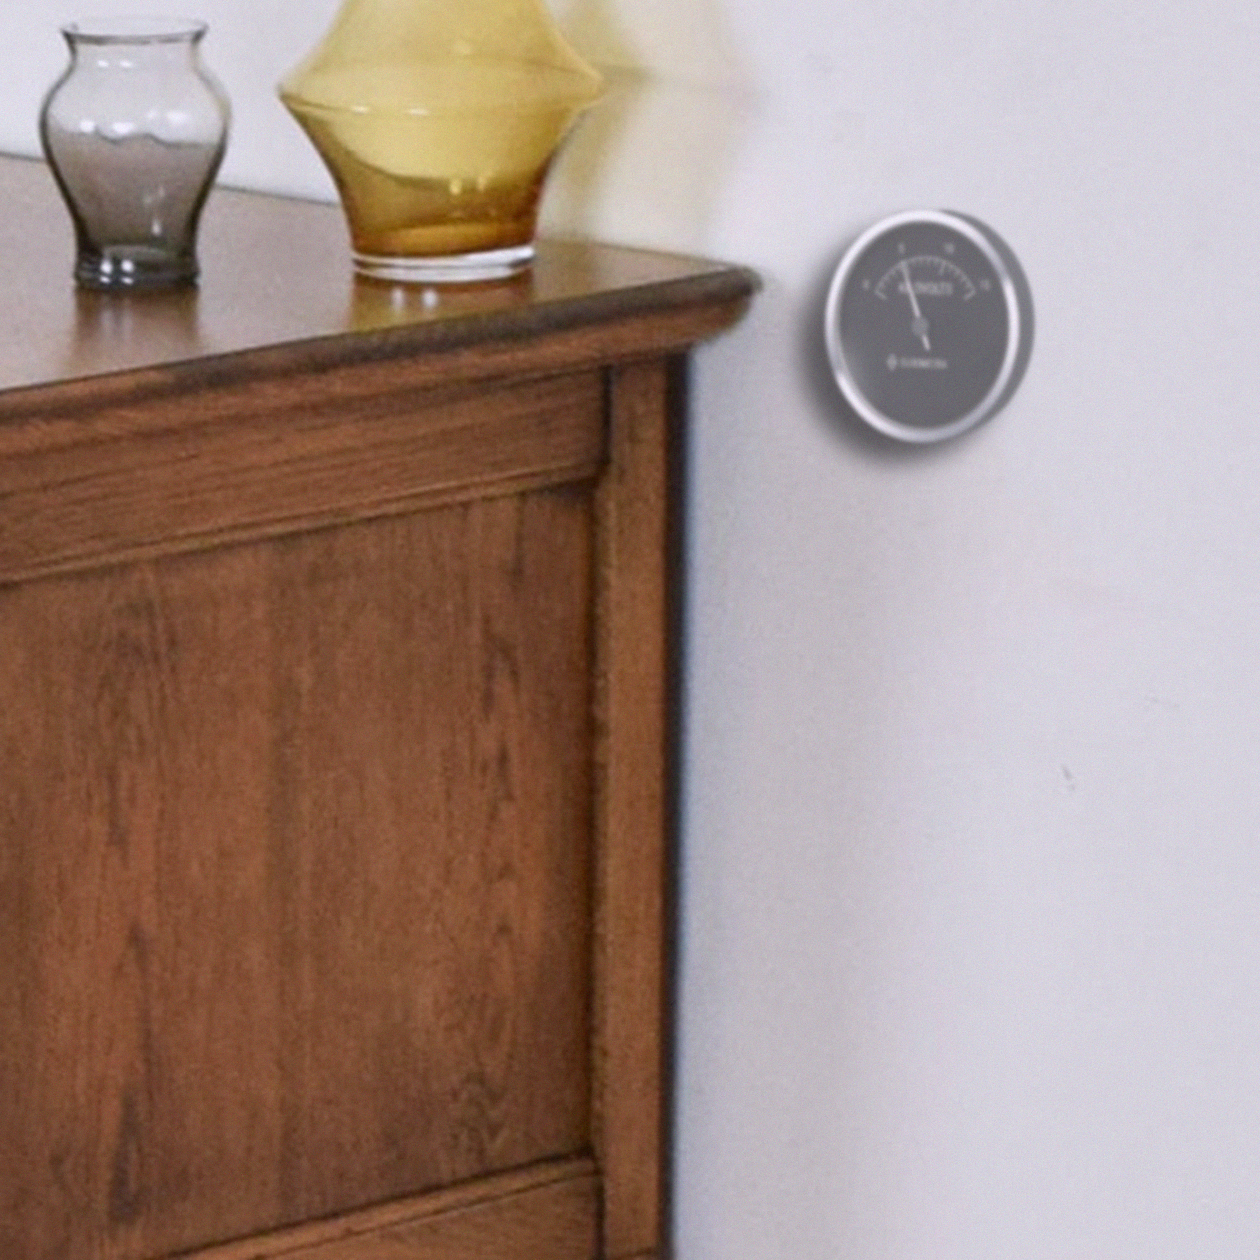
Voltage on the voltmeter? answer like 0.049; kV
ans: 5; kV
